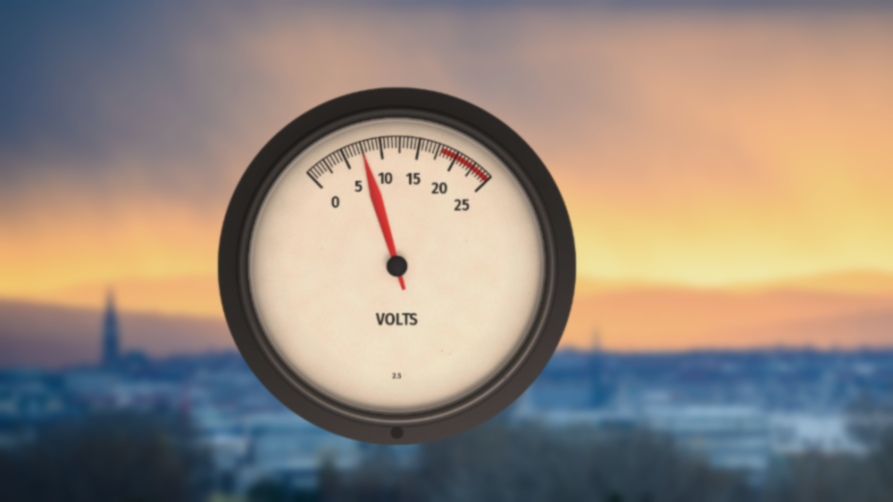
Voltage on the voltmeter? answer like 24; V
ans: 7.5; V
